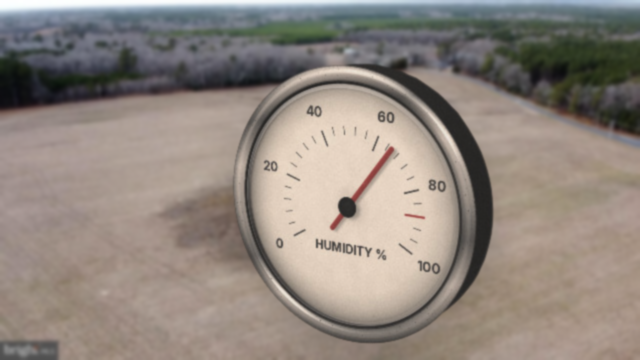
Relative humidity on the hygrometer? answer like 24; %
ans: 66; %
